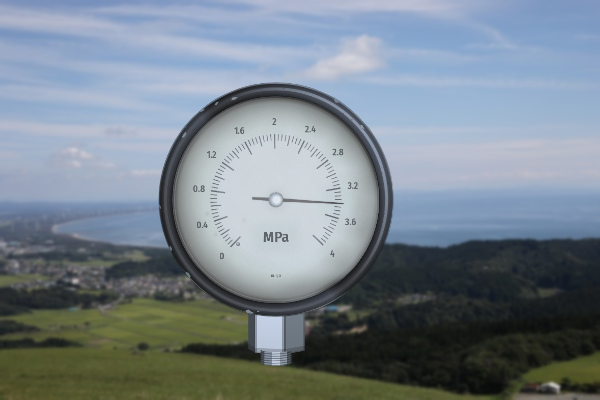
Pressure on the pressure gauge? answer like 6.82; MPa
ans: 3.4; MPa
